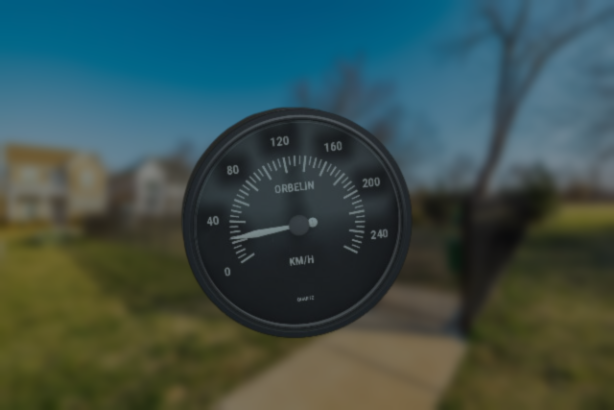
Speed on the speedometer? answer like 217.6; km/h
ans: 25; km/h
